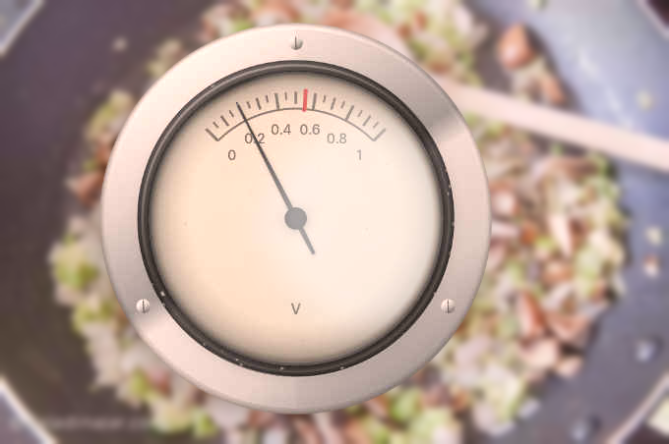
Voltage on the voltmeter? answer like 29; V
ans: 0.2; V
